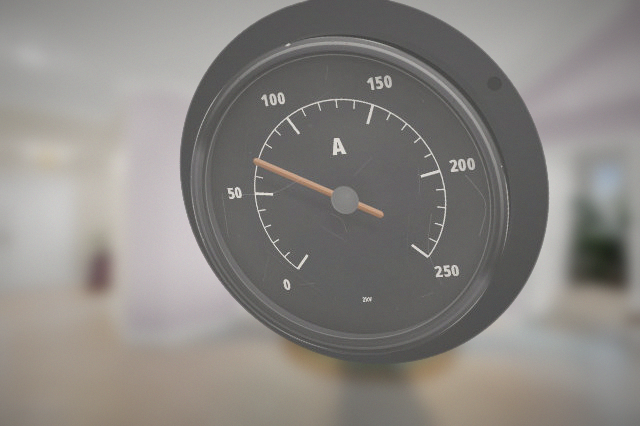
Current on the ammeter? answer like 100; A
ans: 70; A
